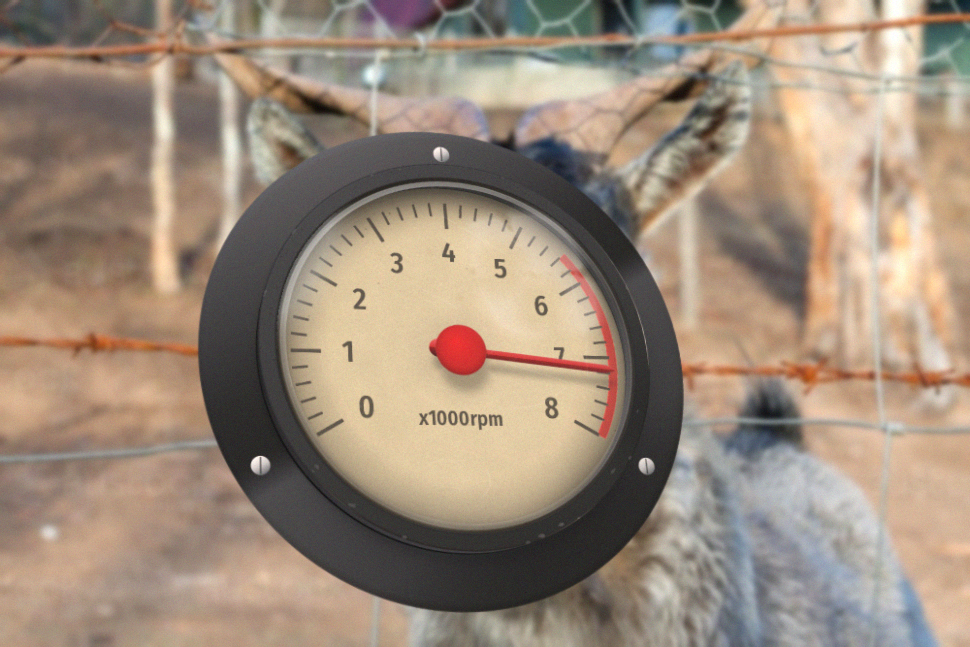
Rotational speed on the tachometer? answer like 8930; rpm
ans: 7200; rpm
